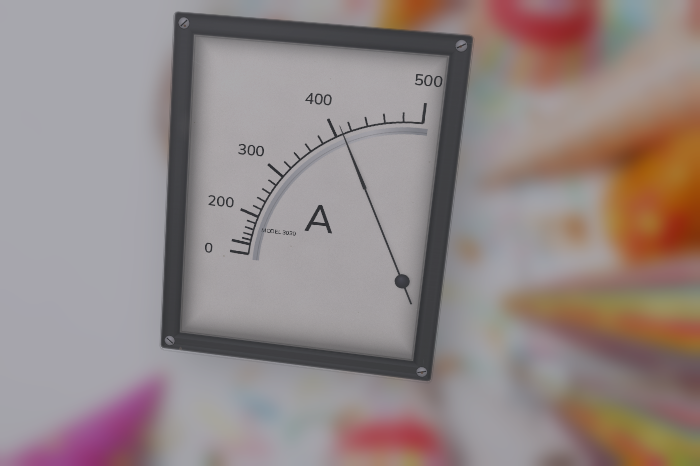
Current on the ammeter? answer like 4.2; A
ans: 410; A
